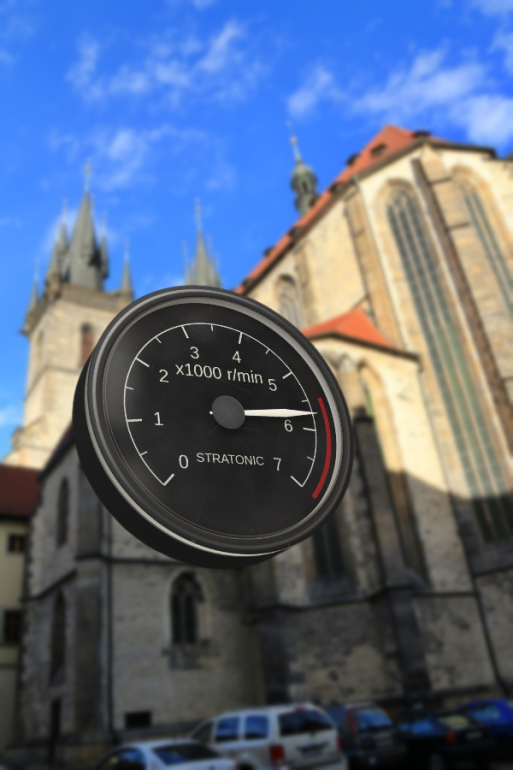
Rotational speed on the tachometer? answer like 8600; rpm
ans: 5750; rpm
